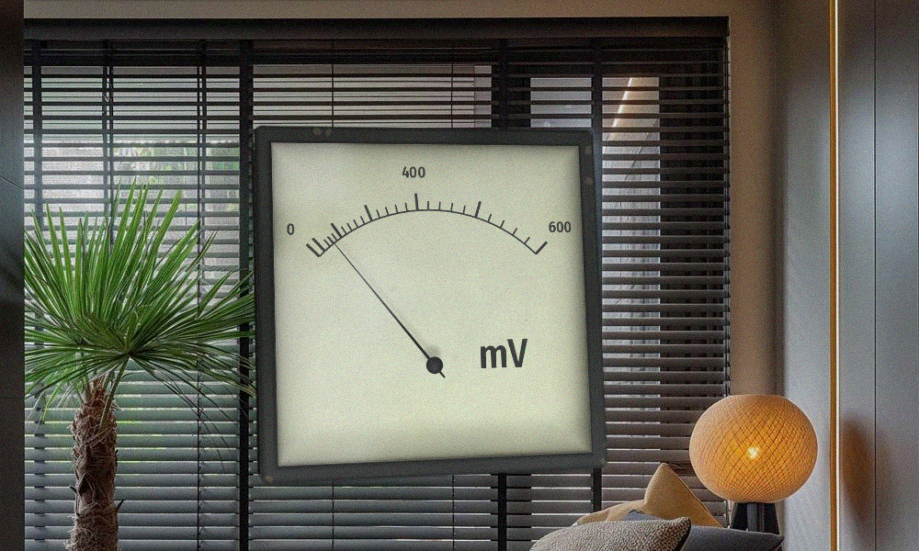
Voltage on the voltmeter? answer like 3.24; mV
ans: 160; mV
